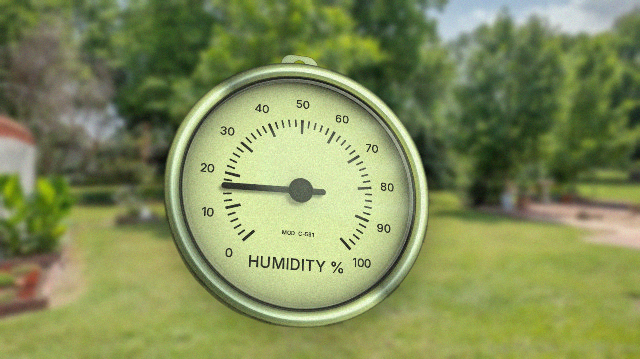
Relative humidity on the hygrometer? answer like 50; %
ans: 16; %
